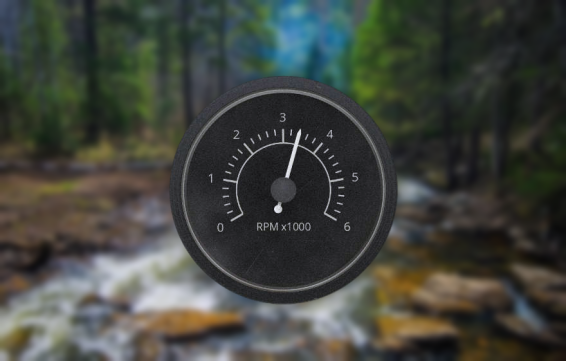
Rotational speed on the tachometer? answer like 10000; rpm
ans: 3400; rpm
